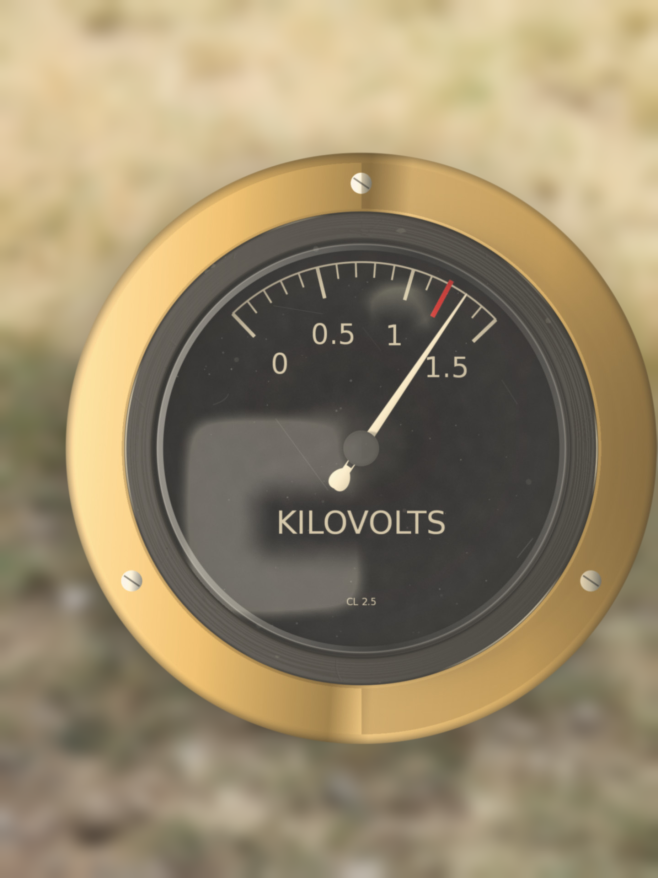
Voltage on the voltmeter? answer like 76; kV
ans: 1.3; kV
